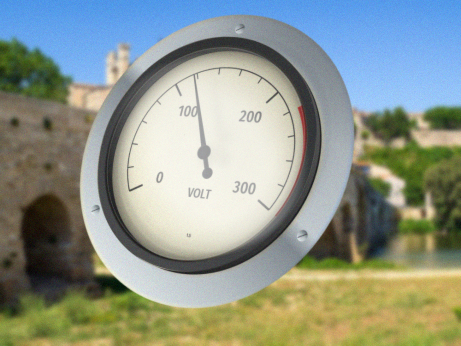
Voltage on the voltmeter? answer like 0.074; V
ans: 120; V
